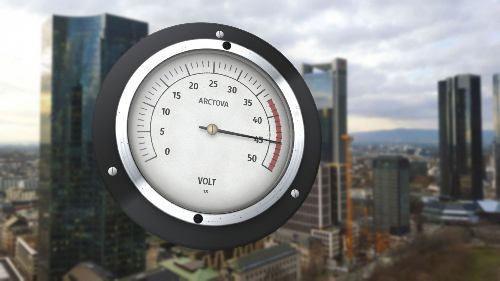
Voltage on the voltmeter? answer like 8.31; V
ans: 45; V
